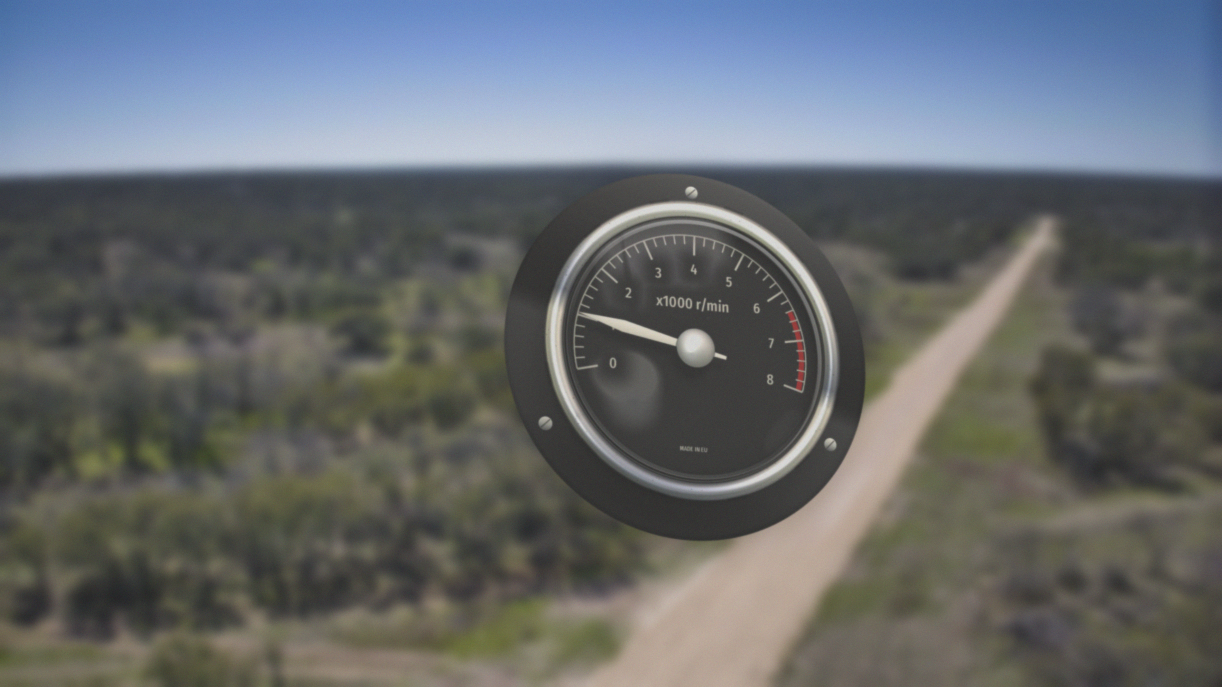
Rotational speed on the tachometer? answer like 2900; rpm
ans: 1000; rpm
